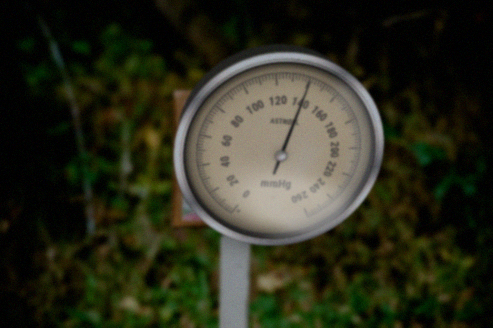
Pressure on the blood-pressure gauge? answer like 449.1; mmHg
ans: 140; mmHg
